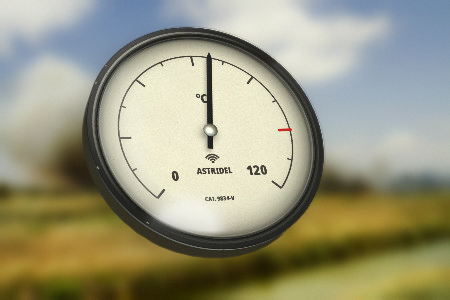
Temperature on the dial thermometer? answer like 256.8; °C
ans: 65; °C
